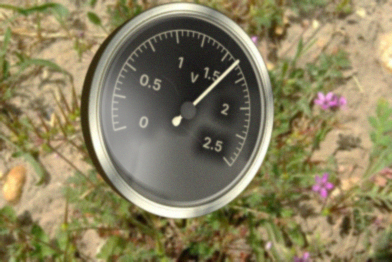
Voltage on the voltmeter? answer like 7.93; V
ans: 1.6; V
